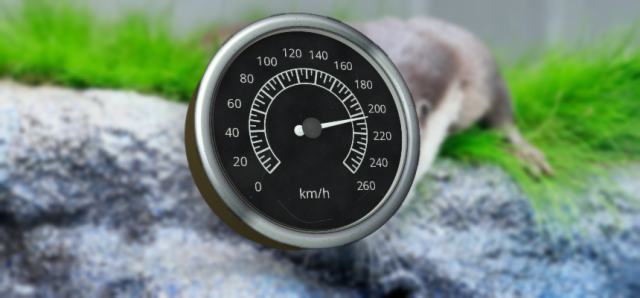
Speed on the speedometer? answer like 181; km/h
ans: 205; km/h
